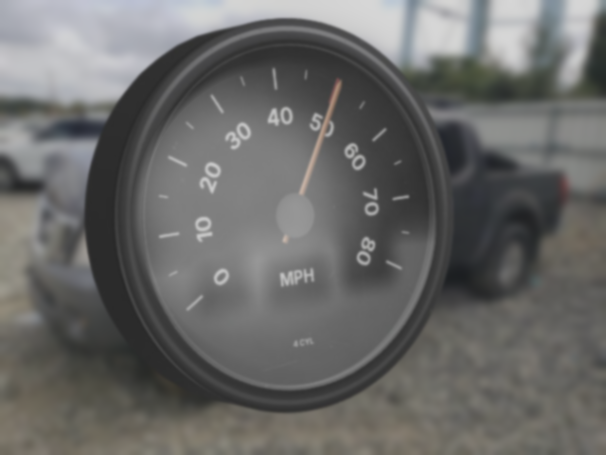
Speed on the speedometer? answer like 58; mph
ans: 50; mph
